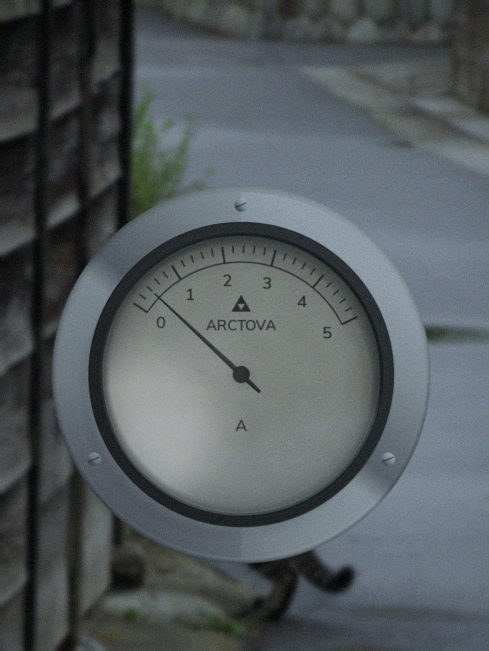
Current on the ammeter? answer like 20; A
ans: 0.4; A
